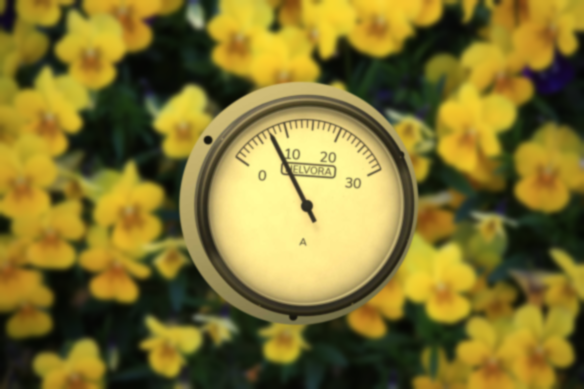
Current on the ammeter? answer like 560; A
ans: 7; A
